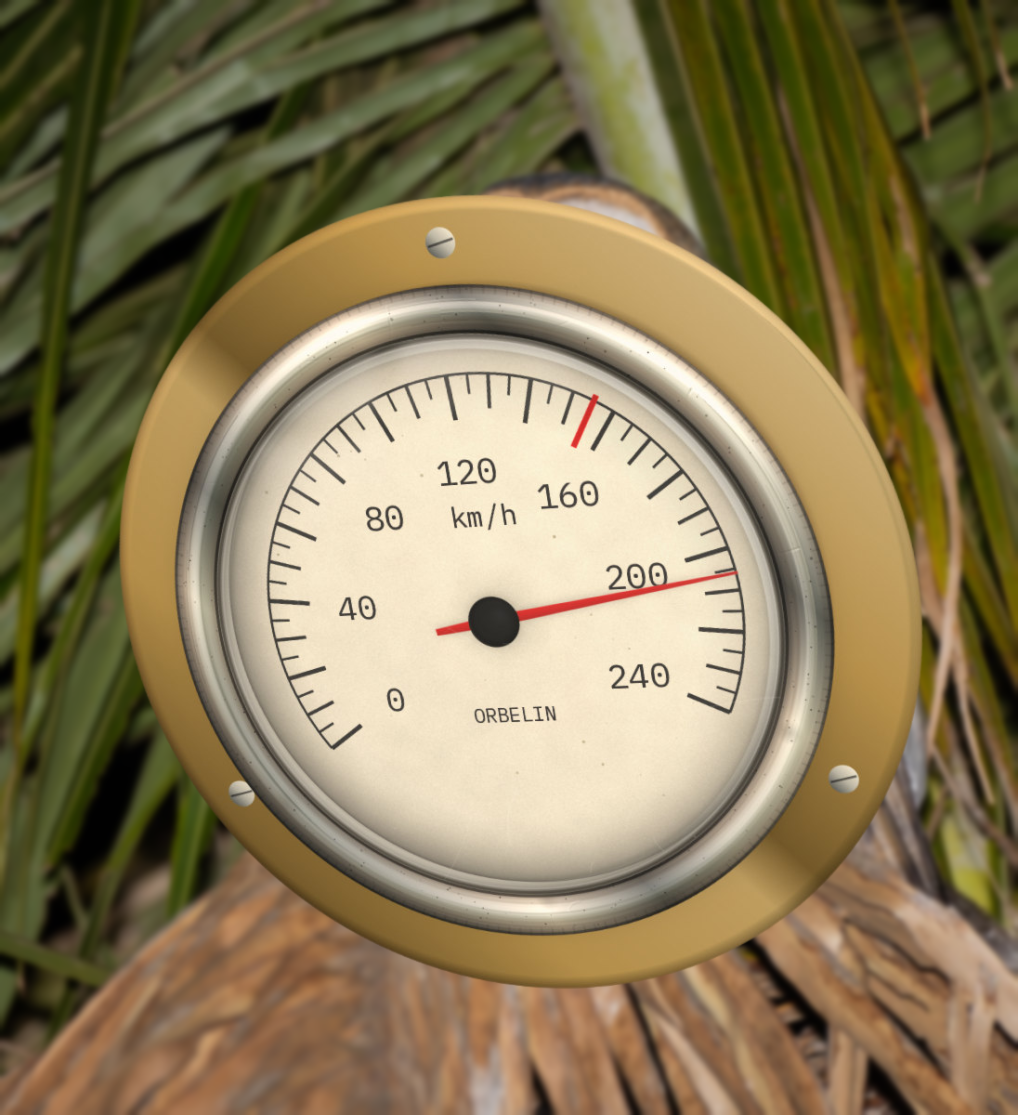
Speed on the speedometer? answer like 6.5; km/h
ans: 205; km/h
